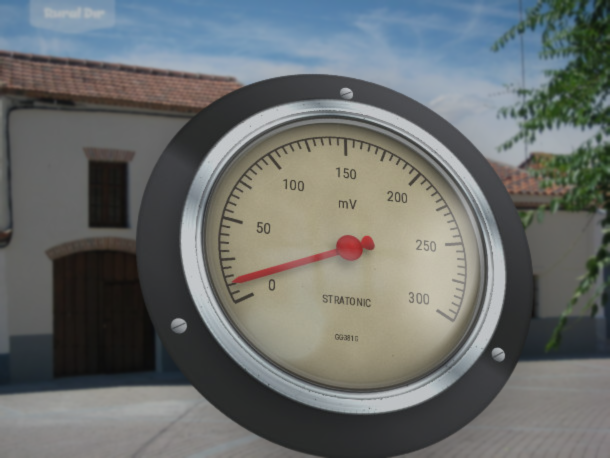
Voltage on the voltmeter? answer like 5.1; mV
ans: 10; mV
